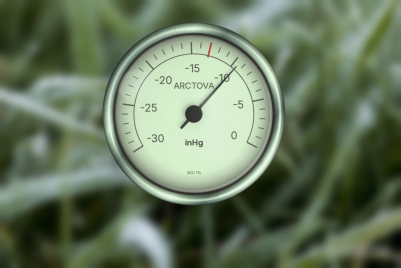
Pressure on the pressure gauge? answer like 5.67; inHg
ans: -9.5; inHg
